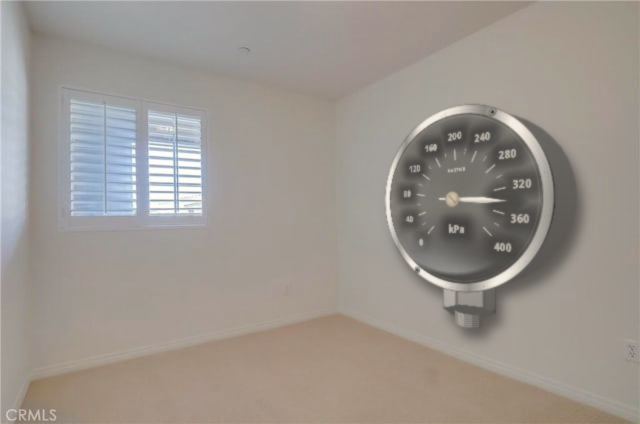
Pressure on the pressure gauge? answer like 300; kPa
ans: 340; kPa
